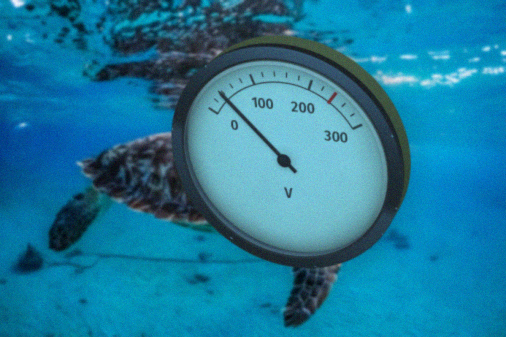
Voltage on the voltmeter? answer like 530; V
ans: 40; V
